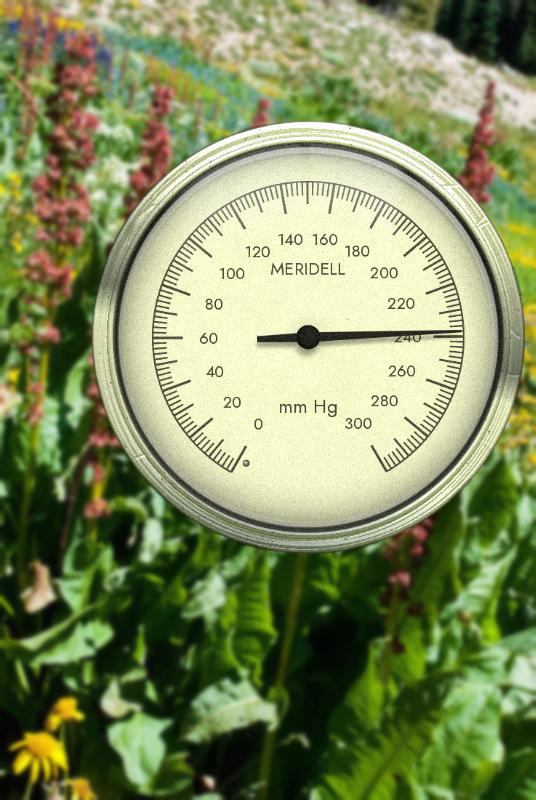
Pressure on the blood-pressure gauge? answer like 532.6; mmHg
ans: 238; mmHg
